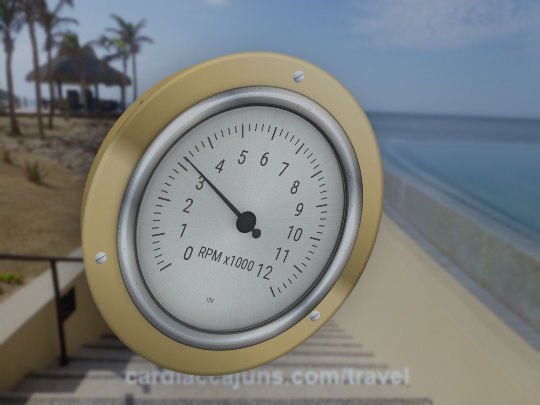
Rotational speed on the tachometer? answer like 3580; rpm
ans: 3200; rpm
